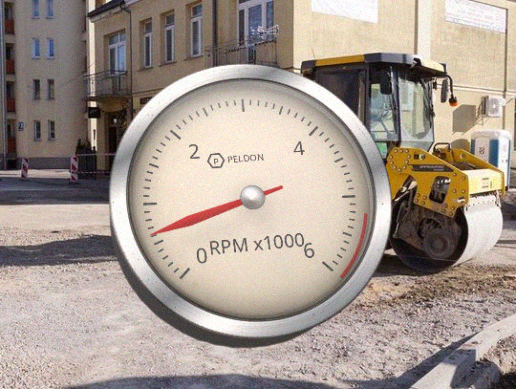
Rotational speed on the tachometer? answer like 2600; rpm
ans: 600; rpm
